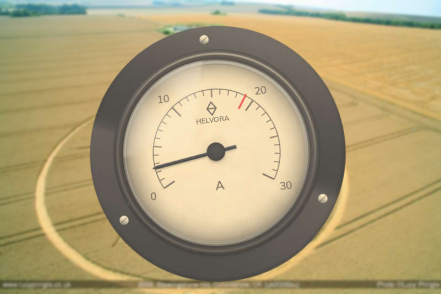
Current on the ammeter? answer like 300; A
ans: 2.5; A
